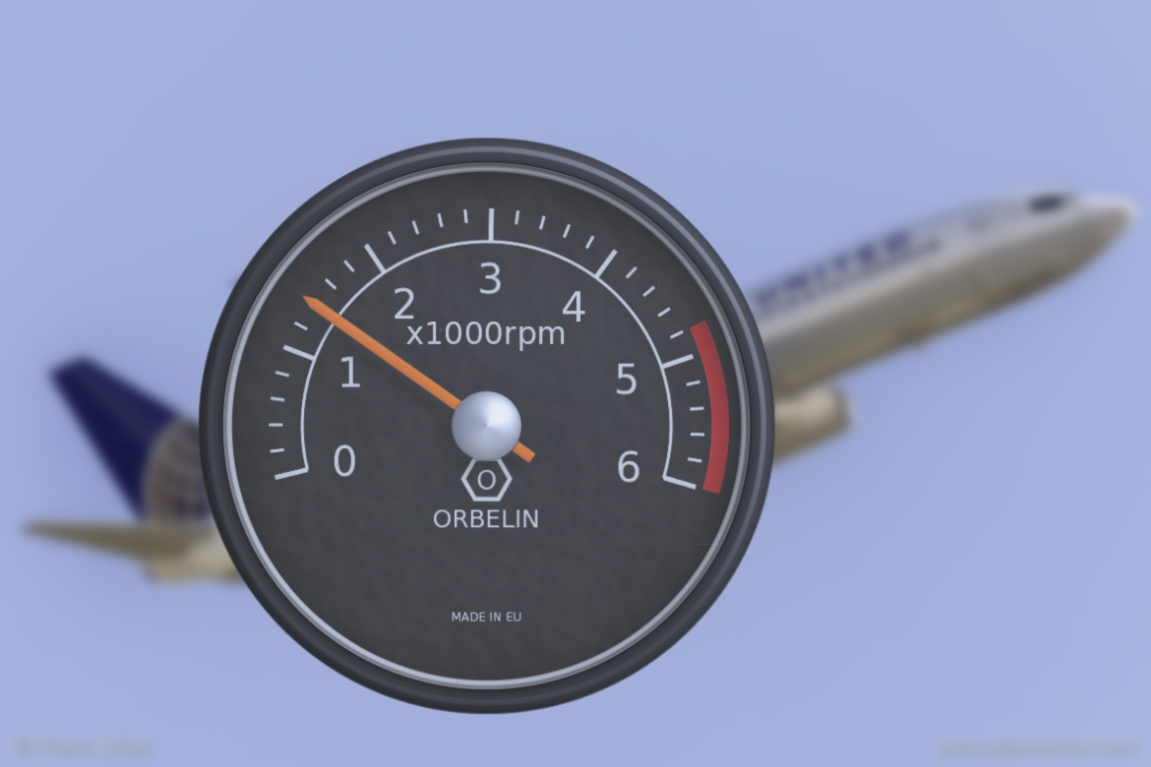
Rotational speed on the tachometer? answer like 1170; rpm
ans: 1400; rpm
